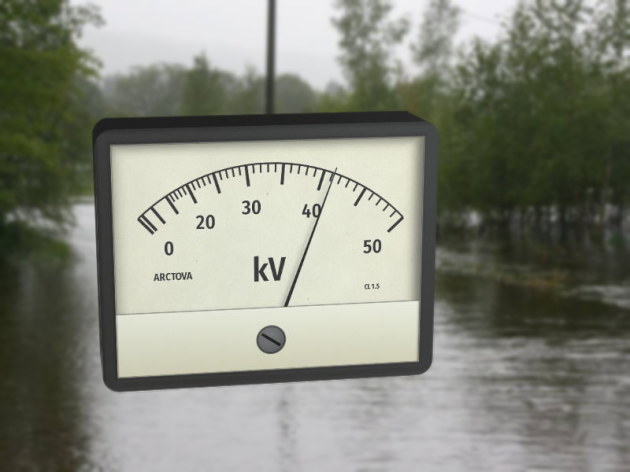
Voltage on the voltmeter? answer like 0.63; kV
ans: 41; kV
